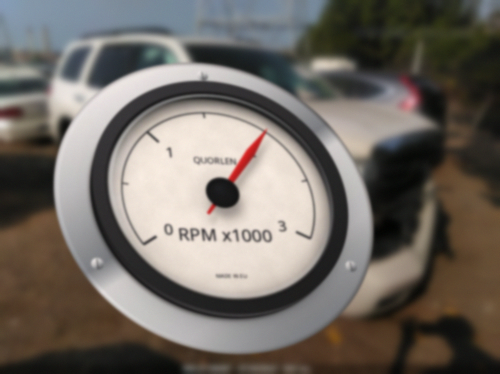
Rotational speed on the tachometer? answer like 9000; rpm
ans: 2000; rpm
